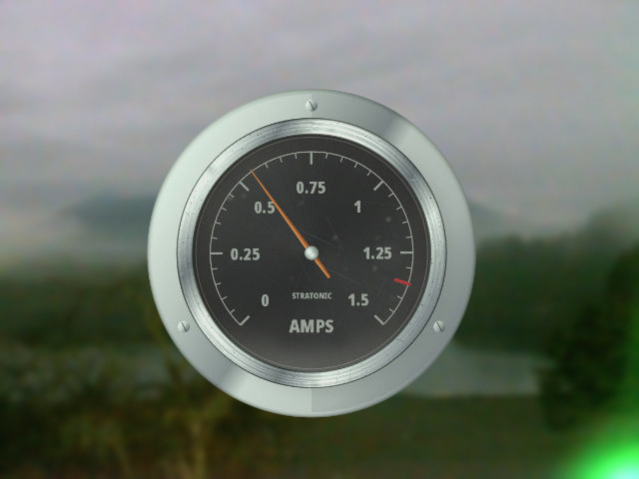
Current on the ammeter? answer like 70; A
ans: 0.55; A
